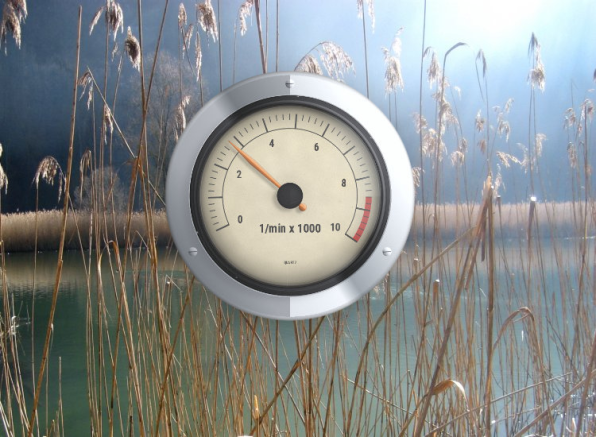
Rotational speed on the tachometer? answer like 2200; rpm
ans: 2800; rpm
